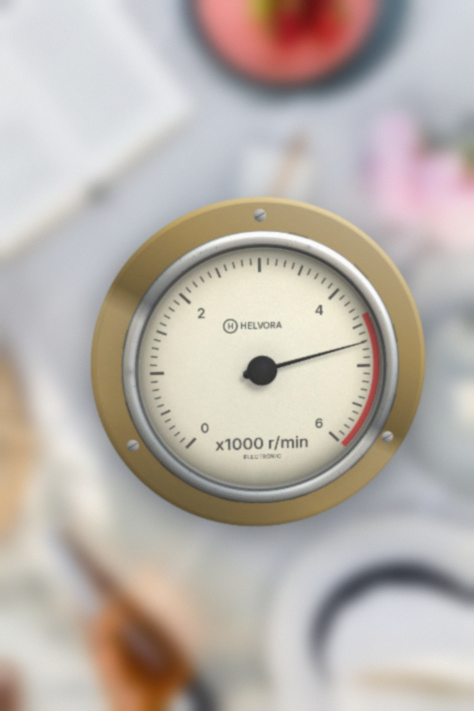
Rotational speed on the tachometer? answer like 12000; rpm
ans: 4700; rpm
